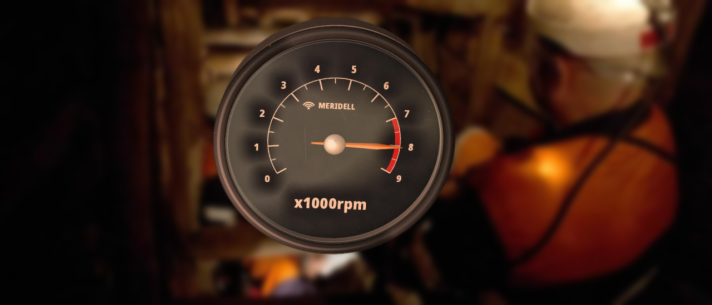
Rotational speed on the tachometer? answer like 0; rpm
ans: 8000; rpm
